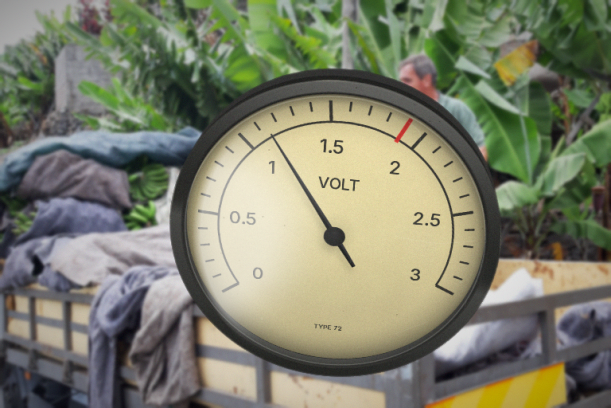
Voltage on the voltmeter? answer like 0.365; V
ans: 1.15; V
